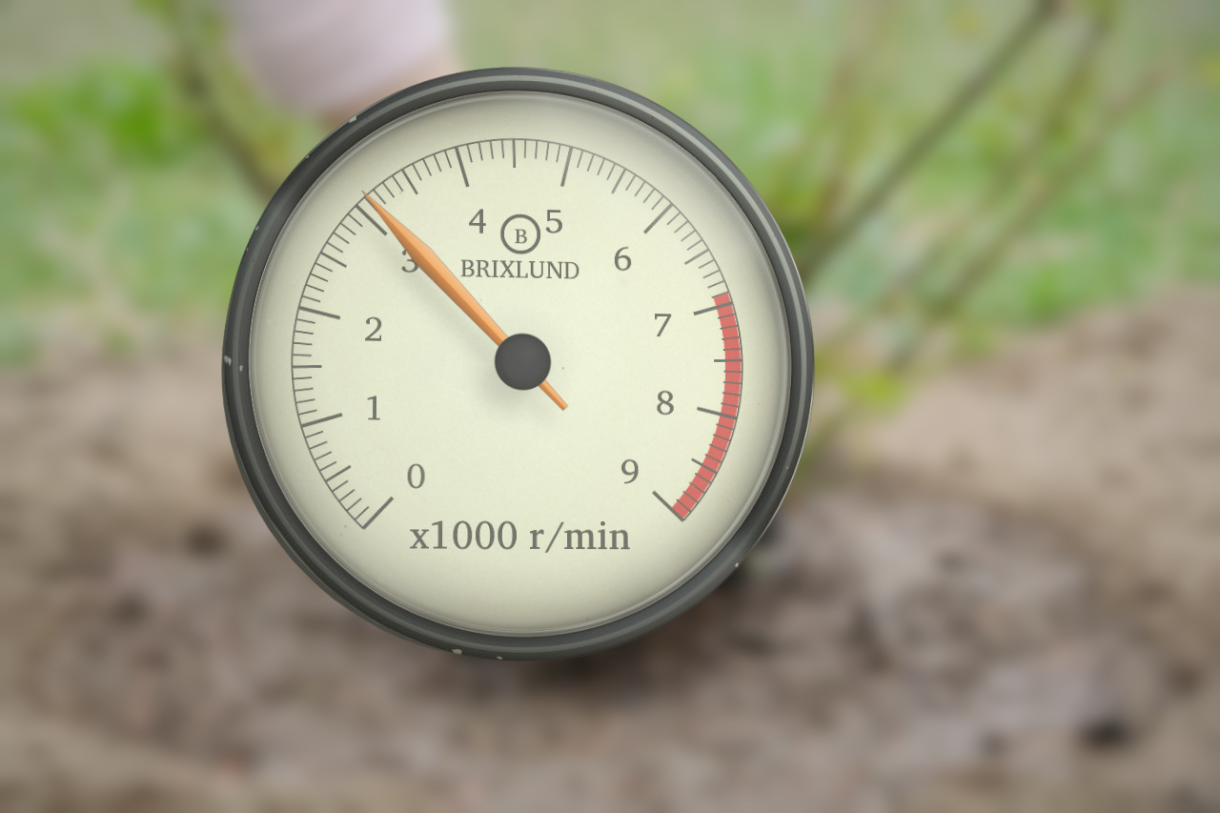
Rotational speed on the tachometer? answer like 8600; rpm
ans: 3100; rpm
